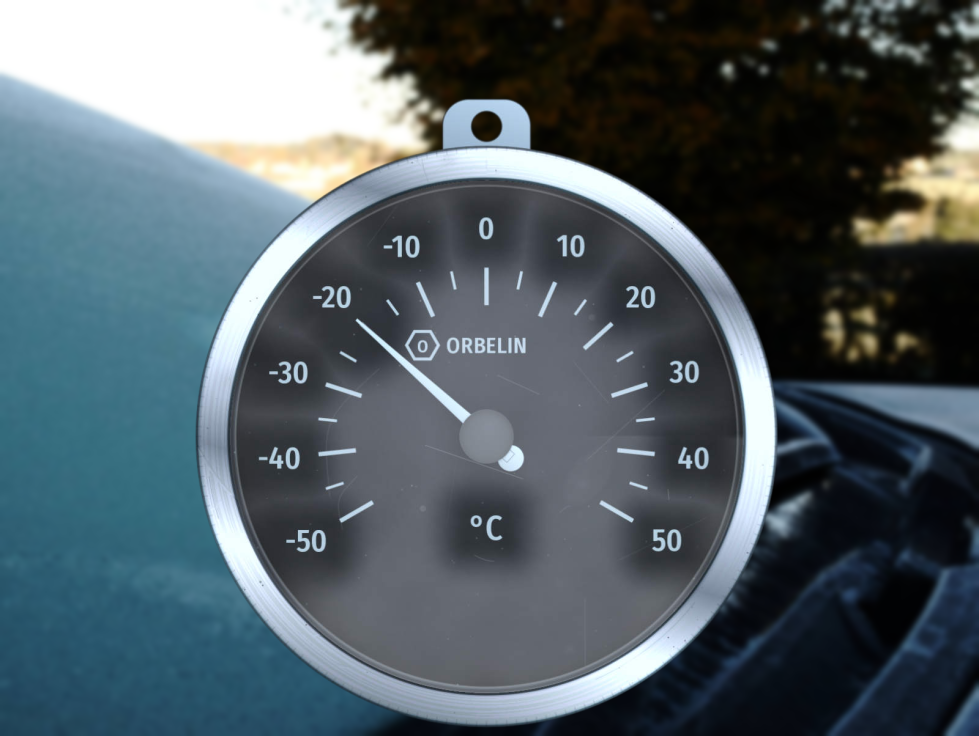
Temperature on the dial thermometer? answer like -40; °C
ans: -20; °C
